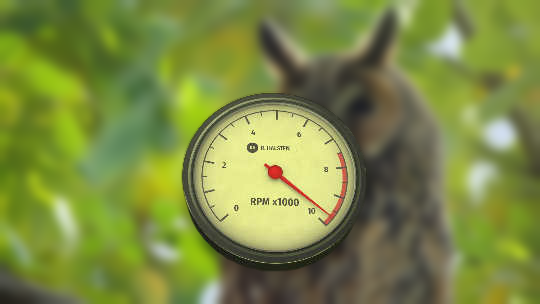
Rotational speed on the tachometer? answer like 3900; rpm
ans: 9750; rpm
